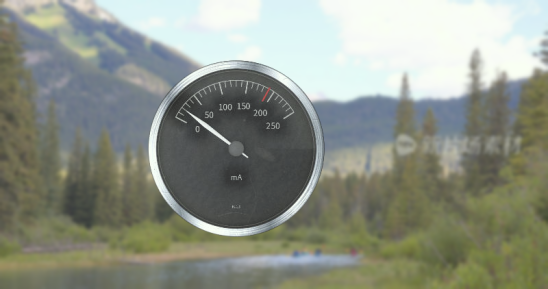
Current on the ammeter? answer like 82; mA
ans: 20; mA
